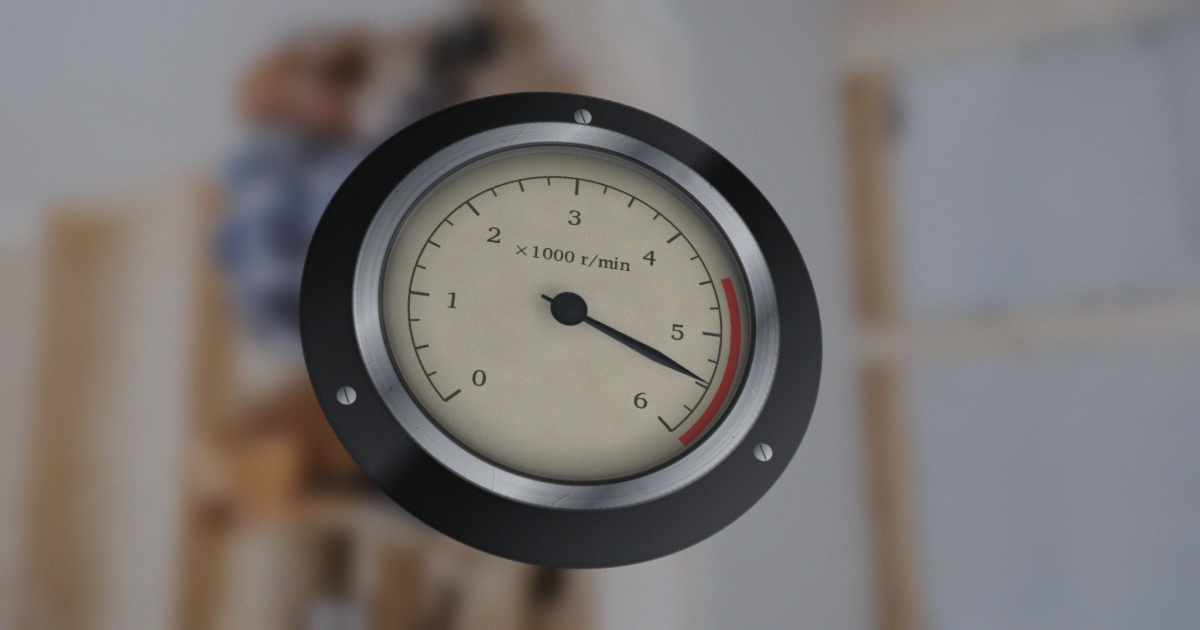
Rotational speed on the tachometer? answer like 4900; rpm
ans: 5500; rpm
